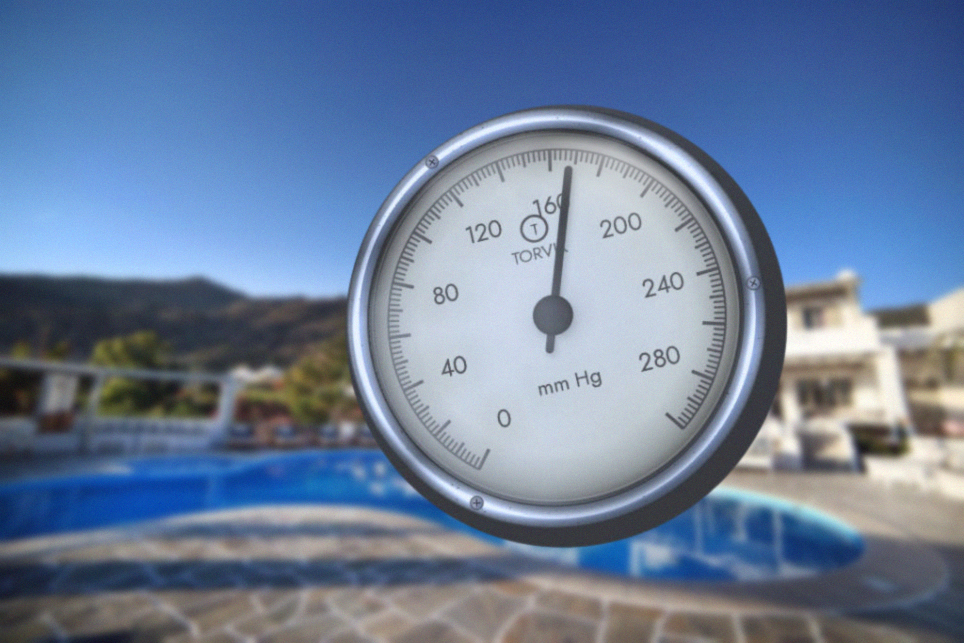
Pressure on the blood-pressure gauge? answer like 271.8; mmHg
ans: 168; mmHg
